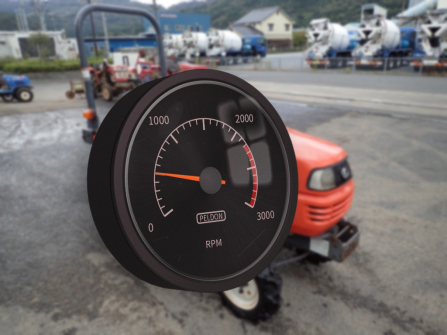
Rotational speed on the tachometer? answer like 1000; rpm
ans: 500; rpm
